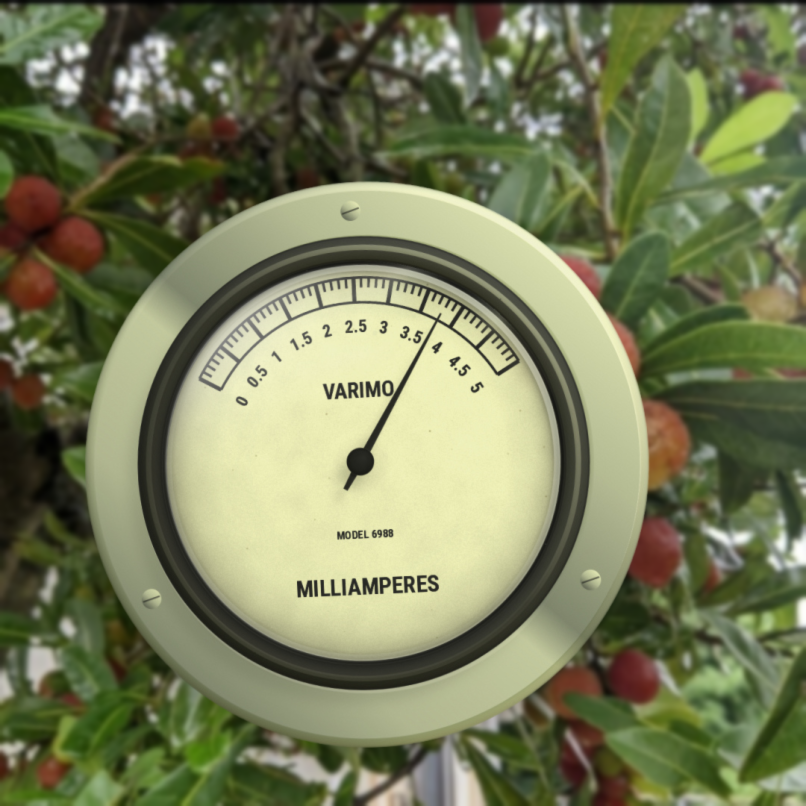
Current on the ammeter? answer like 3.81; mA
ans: 3.8; mA
